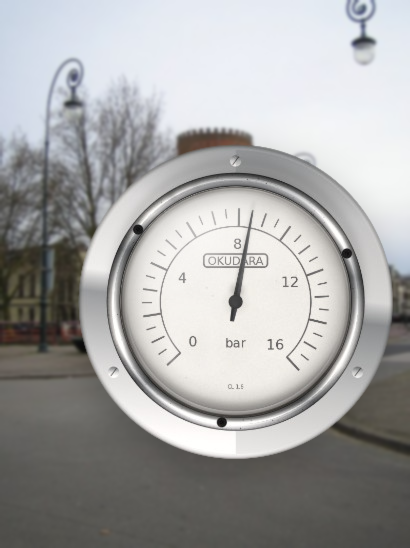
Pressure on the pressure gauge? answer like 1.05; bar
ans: 8.5; bar
